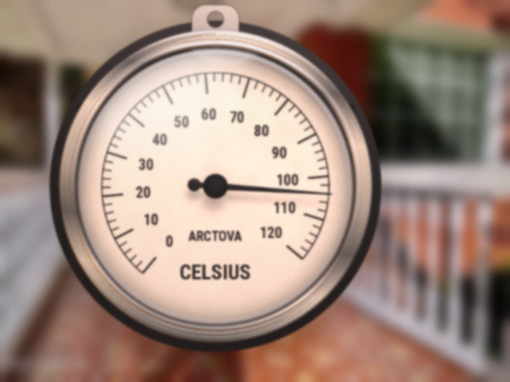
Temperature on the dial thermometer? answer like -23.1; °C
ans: 104; °C
